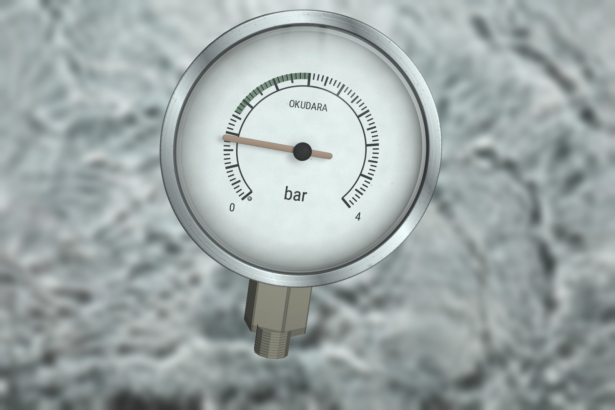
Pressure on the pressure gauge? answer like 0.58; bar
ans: 0.75; bar
